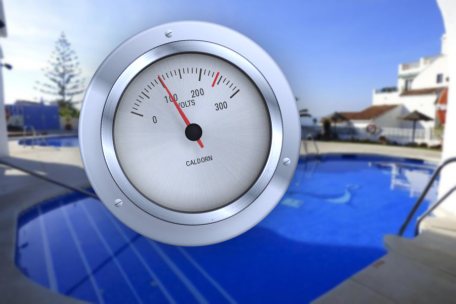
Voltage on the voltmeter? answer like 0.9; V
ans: 100; V
